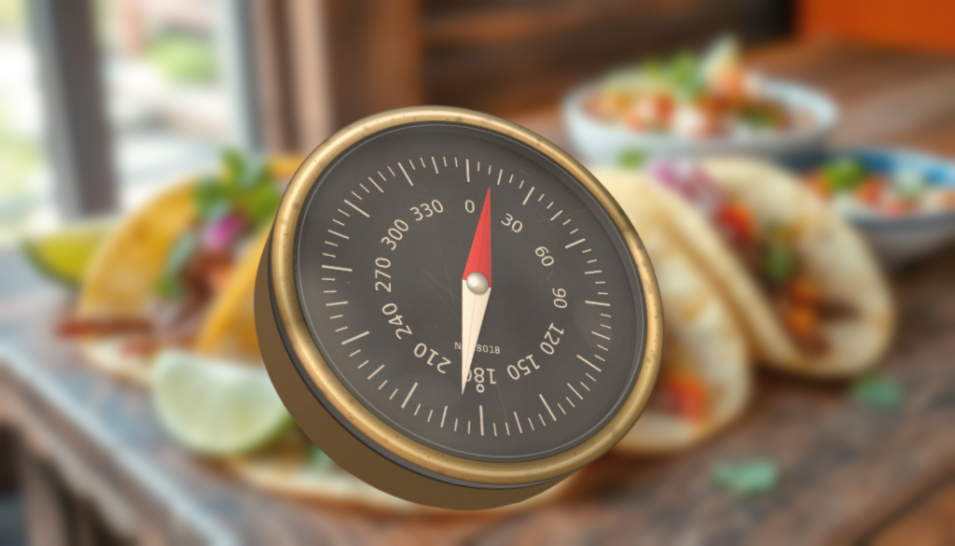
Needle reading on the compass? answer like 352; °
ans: 10; °
